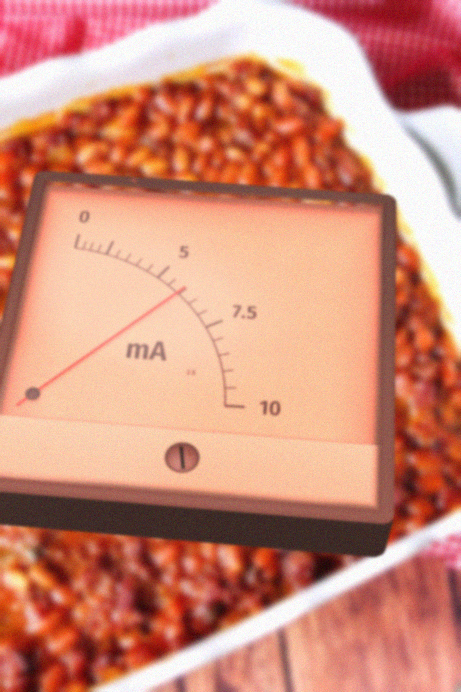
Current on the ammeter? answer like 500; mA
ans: 6; mA
